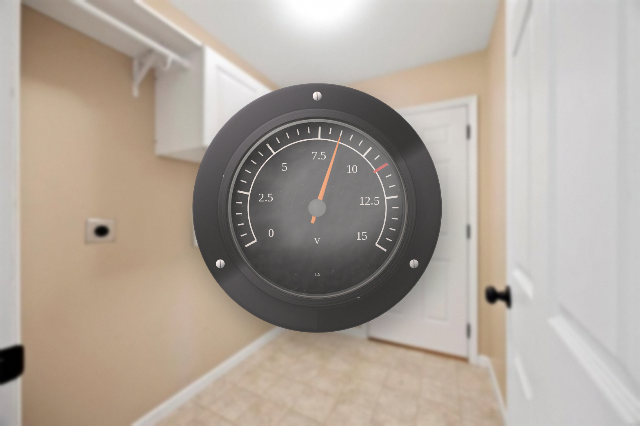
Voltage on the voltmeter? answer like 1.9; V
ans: 8.5; V
